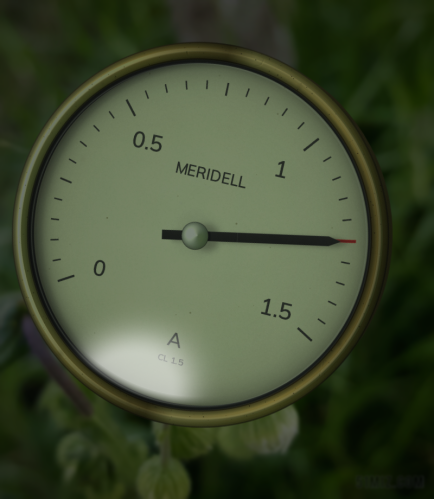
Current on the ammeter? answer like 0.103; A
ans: 1.25; A
